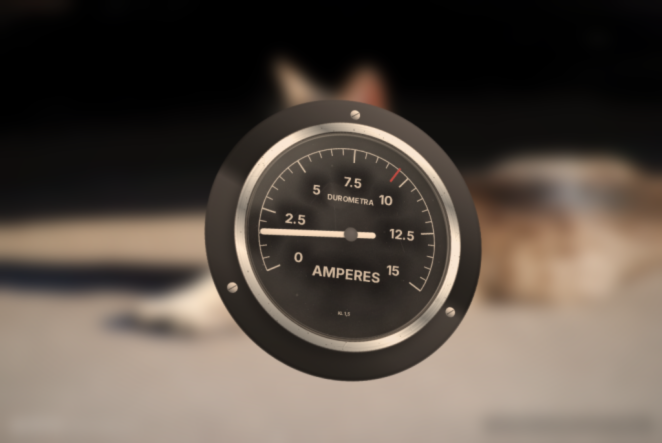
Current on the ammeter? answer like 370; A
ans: 1.5; A
